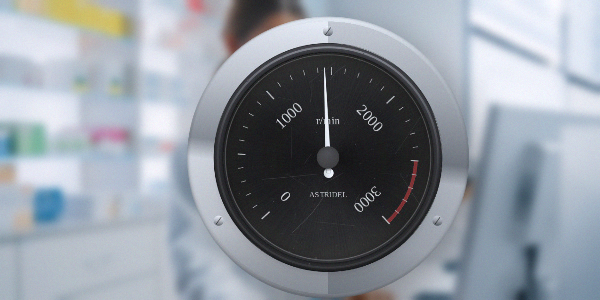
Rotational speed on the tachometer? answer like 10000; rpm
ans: 1450; rpm
